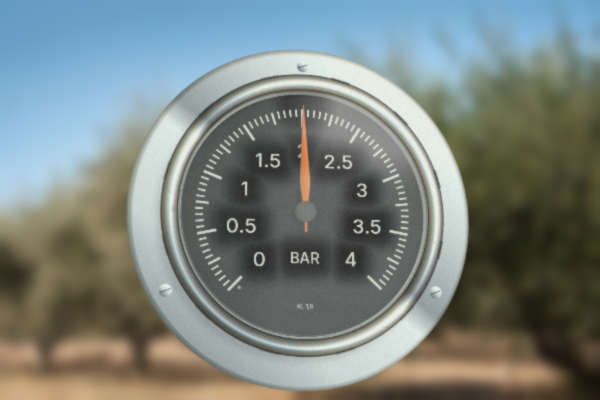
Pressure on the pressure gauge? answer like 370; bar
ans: 2; bar
